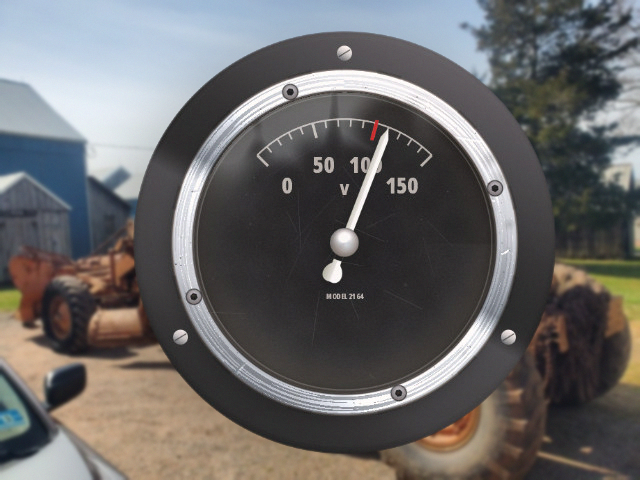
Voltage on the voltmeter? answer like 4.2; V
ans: 110; V
